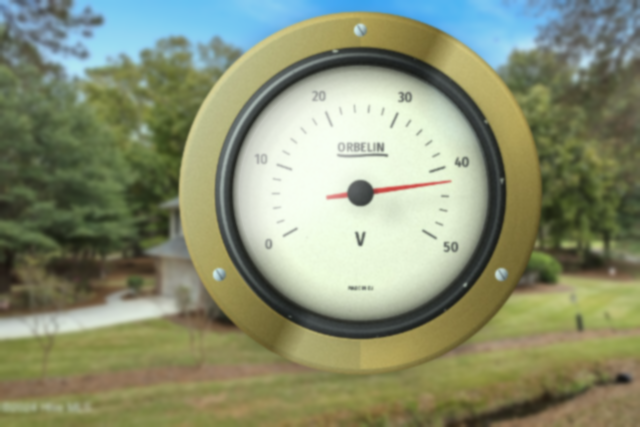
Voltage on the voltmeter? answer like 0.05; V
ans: 42; V
